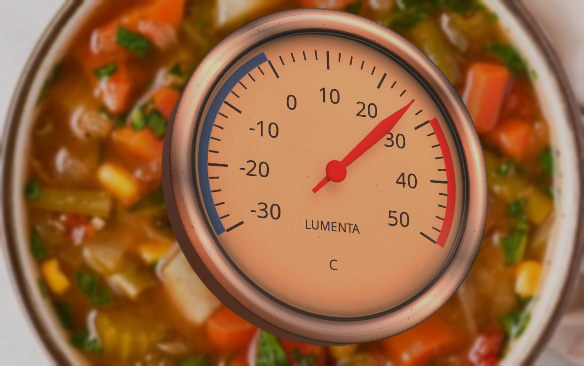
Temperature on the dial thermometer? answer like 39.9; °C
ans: 26; °C
